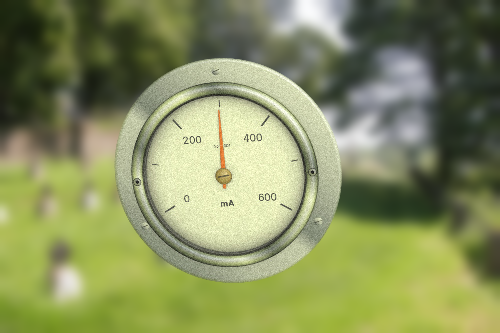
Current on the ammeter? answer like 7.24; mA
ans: 300; mA
